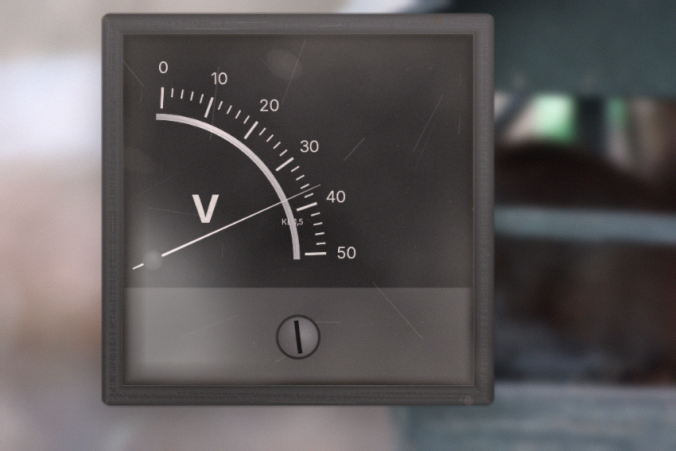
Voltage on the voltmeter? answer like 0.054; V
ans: 37; V
